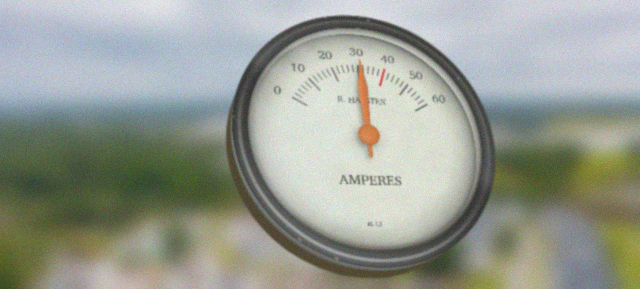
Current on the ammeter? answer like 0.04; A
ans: 30; A
